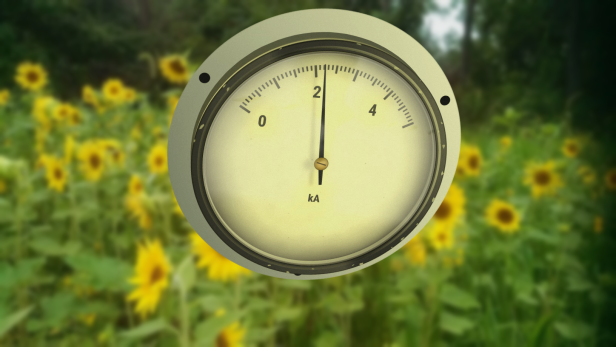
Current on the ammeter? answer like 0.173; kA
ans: 2.2; kA
